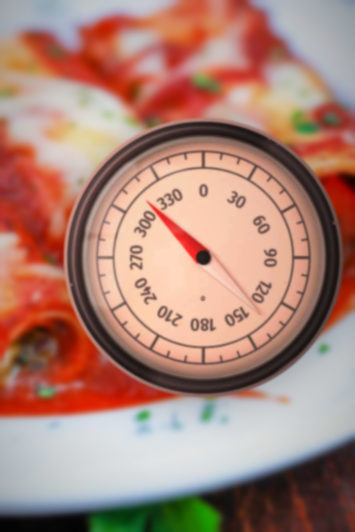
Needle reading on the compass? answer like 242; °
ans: 315; °
